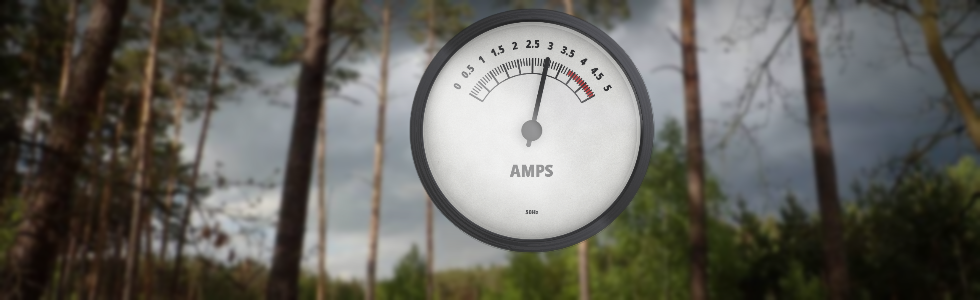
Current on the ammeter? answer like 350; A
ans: 3; A
